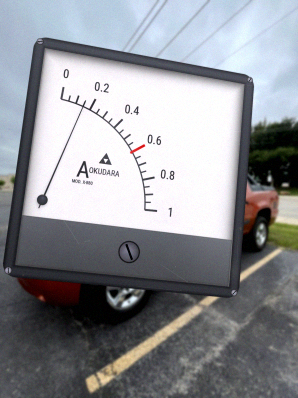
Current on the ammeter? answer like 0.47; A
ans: 0.15; A
